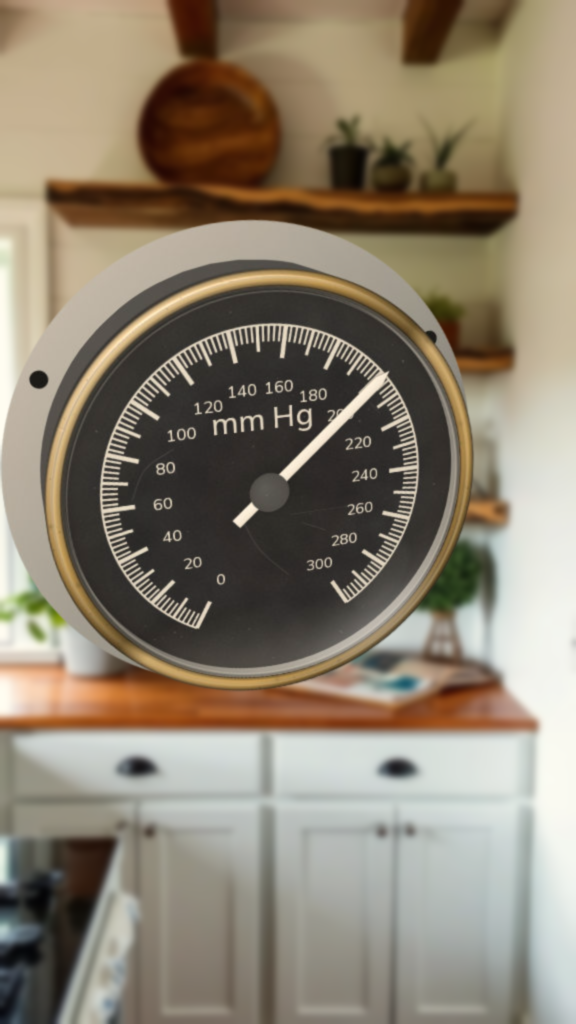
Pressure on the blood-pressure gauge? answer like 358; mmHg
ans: 200; mmHg
